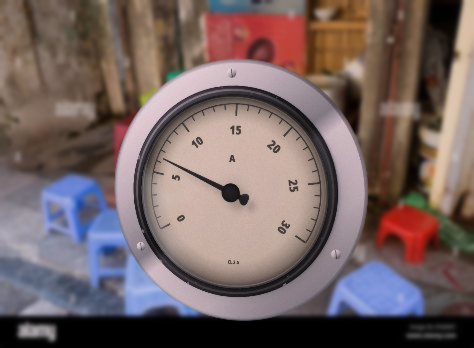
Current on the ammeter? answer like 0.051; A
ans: 6.5; A
